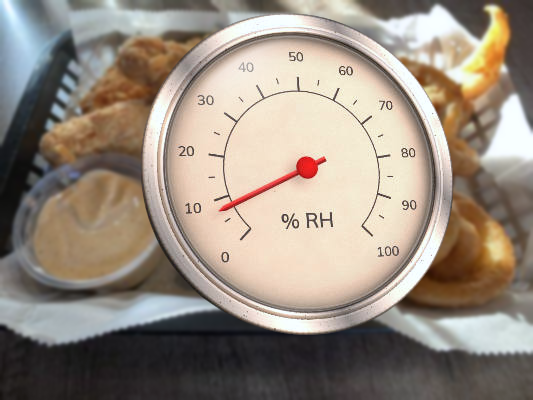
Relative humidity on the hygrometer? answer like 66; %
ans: 7.5; %
